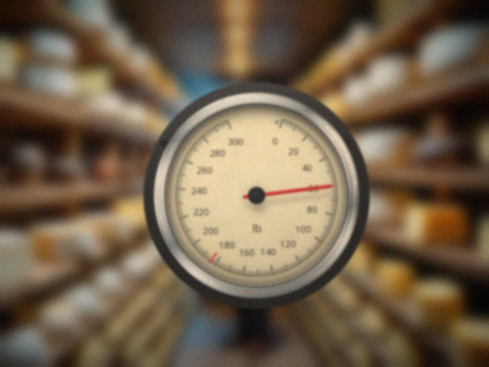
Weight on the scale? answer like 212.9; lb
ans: 60; lb
